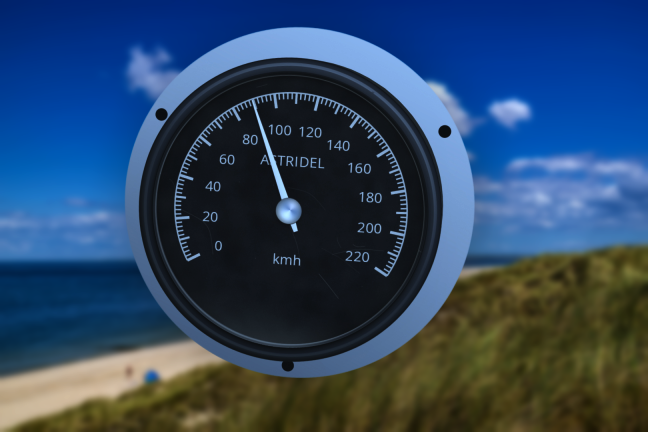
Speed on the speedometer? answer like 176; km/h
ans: 90; km/h
